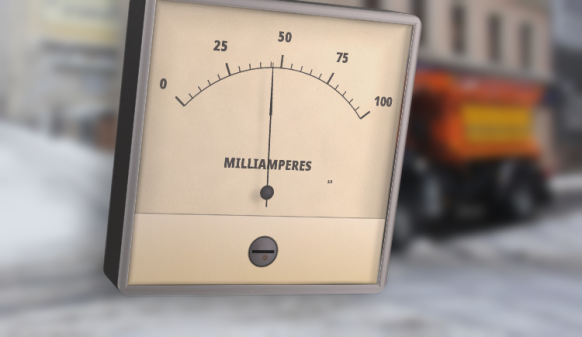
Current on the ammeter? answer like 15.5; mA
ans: 45; mA
